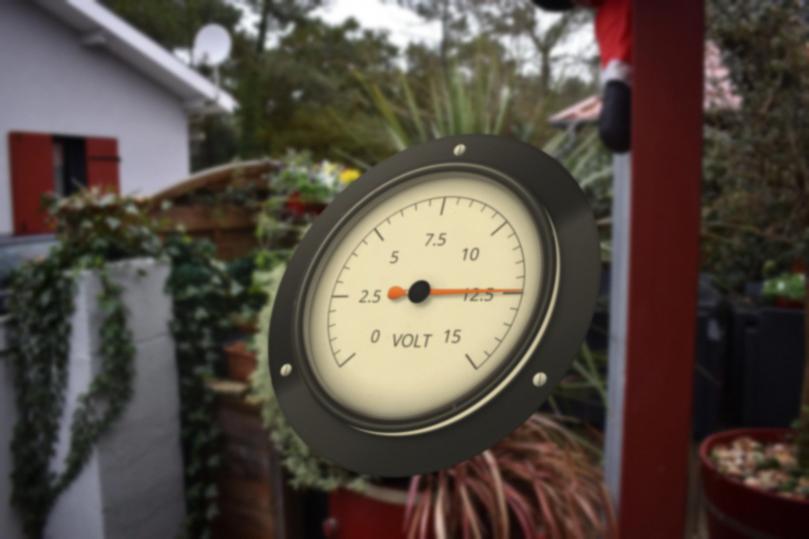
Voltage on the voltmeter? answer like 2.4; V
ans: 12.5; V
